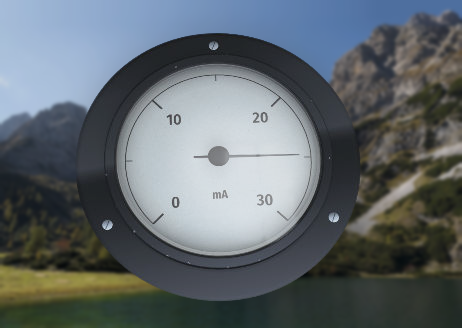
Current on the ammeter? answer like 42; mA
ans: 25; mA
